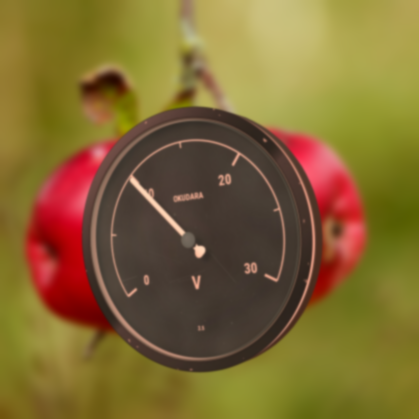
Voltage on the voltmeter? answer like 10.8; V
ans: 10; V
